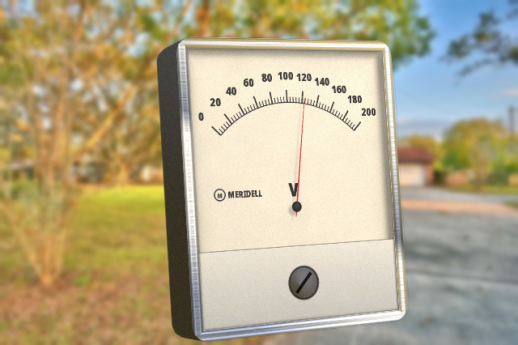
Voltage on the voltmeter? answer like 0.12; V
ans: 120; V
